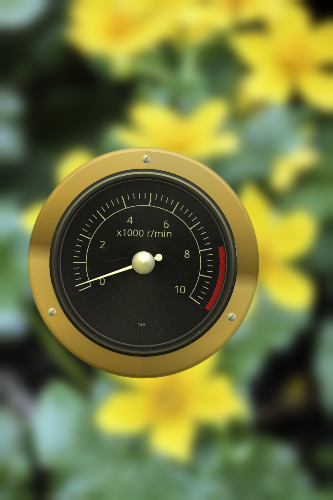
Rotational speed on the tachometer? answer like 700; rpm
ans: 200; rpm
